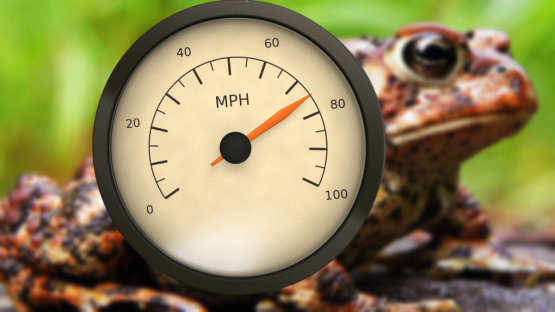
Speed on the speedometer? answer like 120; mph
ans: 75; mph
